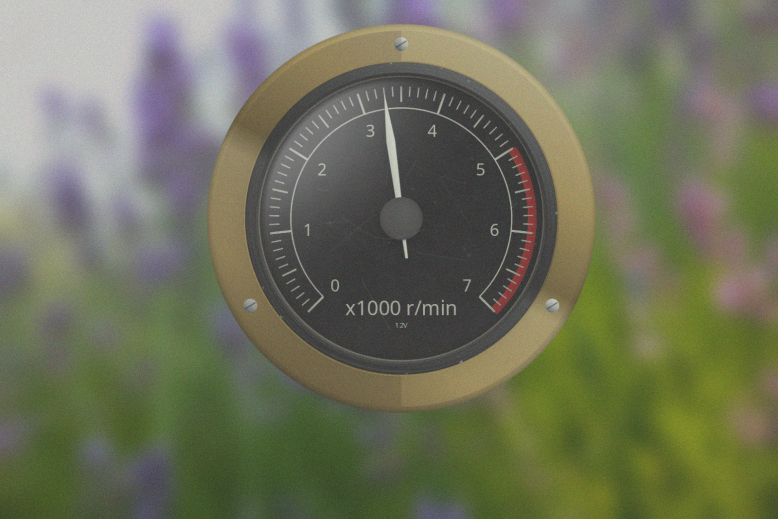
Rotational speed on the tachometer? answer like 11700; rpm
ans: 3300; rpm
